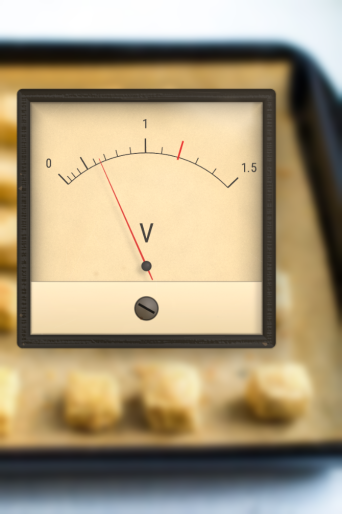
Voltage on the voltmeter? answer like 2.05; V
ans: 0.65; V
